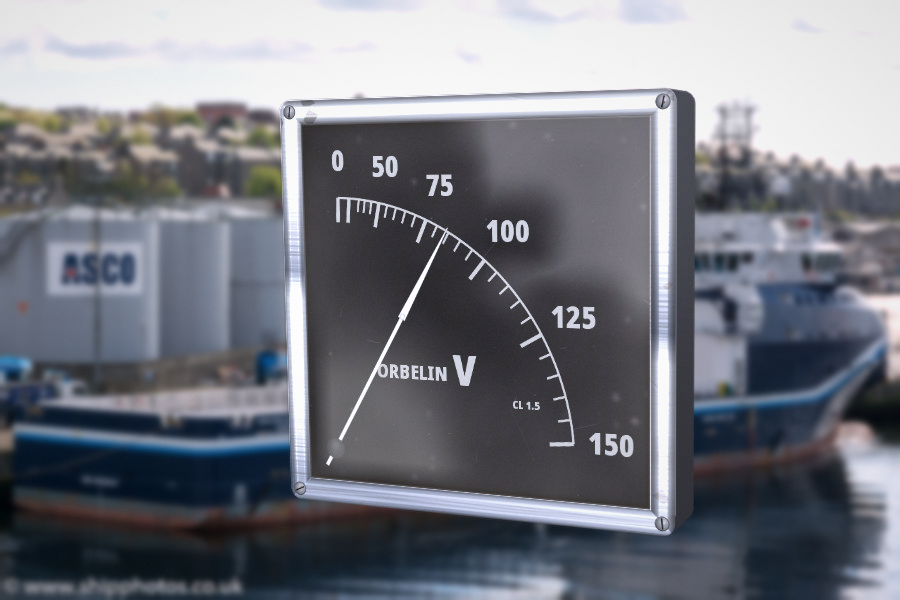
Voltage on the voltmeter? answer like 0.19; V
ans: 85; V
